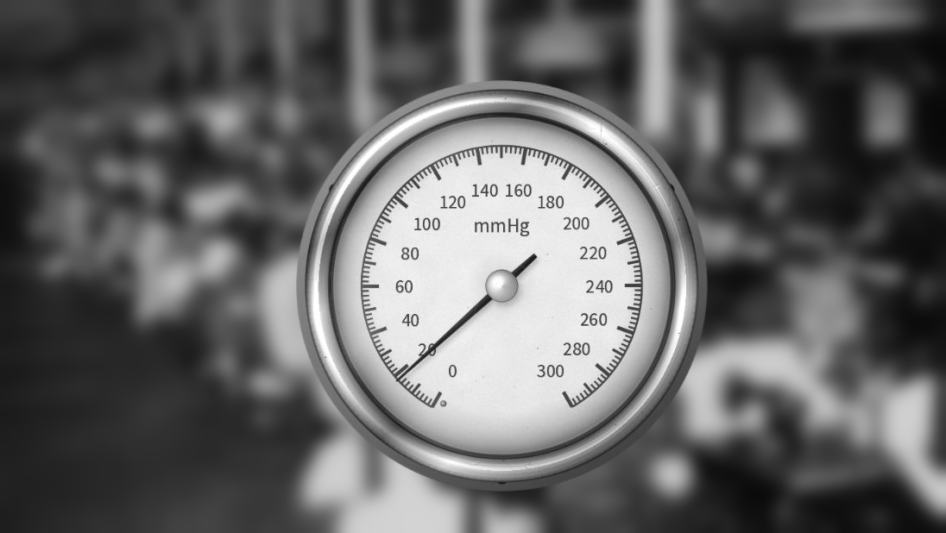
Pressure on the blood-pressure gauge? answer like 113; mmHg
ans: 18; mmHg
